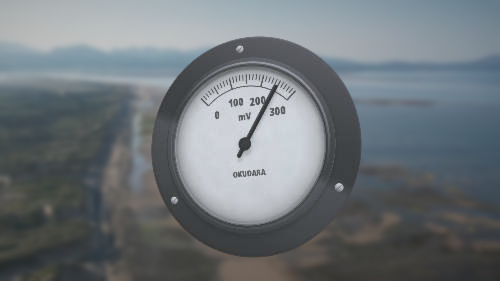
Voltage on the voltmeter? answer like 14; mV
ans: 250; mV
